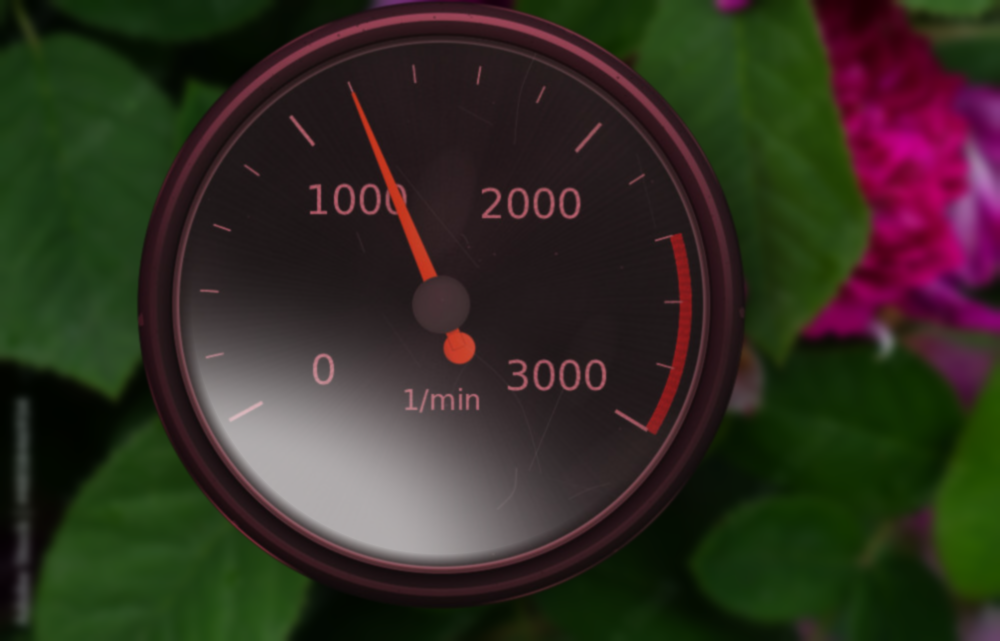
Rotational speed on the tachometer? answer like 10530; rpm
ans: 1200; rpm
